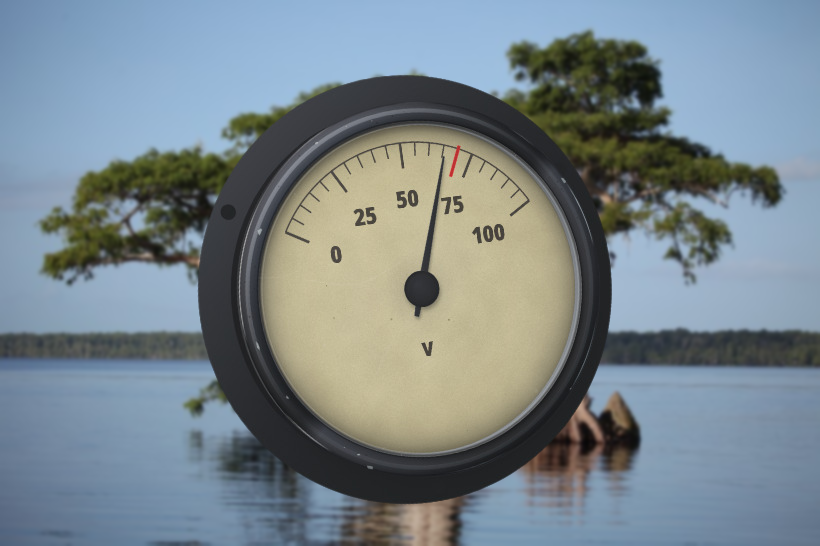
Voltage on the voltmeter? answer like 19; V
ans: 65; V
